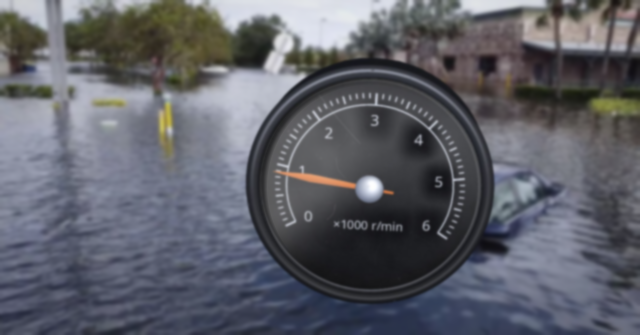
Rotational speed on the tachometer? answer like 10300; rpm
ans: 900; rpm
